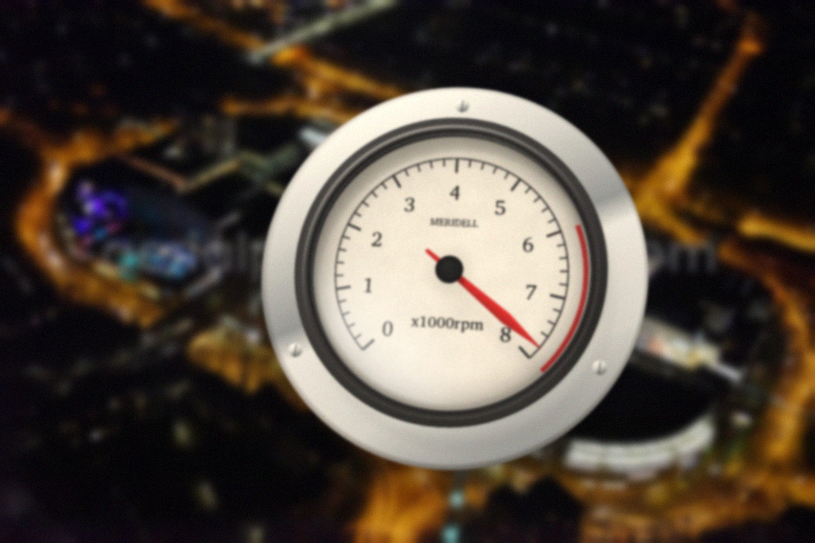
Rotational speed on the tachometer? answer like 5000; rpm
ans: 7800; rpm
